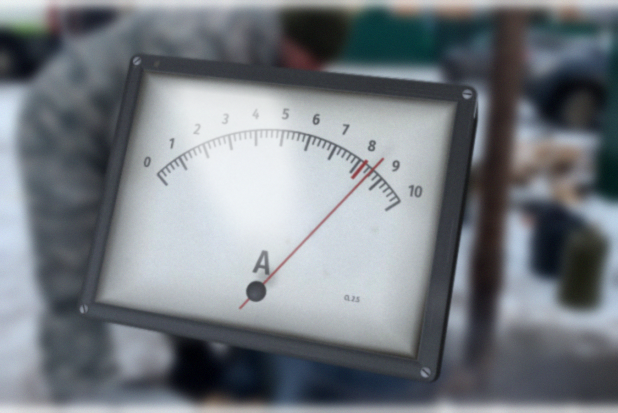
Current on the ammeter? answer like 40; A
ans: 8.6; A
